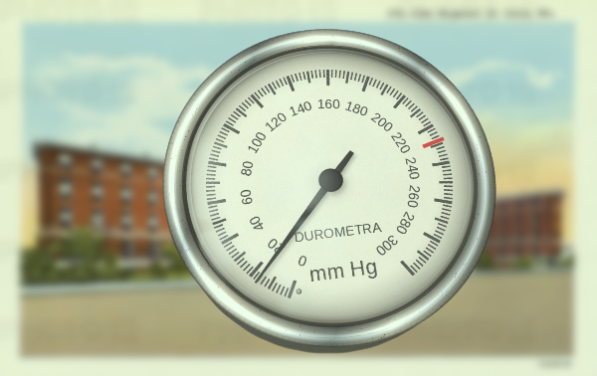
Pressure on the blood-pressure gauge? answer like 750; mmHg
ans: 16; mmHg
